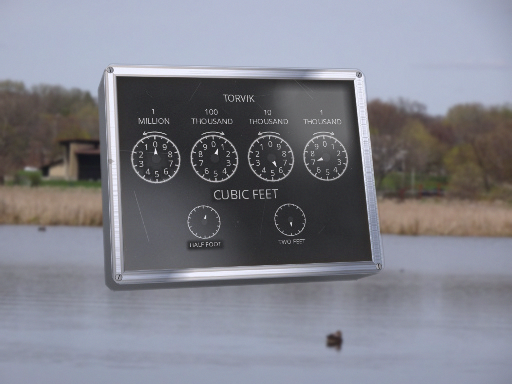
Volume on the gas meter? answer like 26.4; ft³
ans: 5700; ft³
